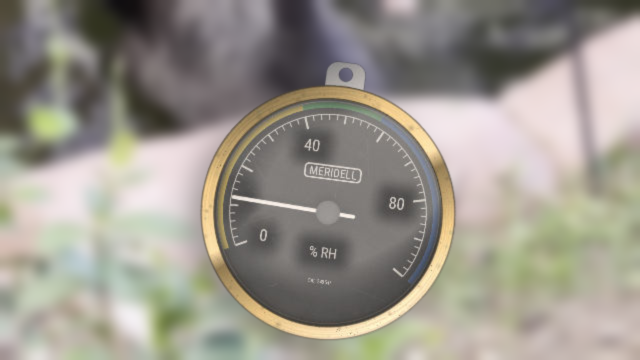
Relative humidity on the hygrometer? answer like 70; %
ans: 12; %
